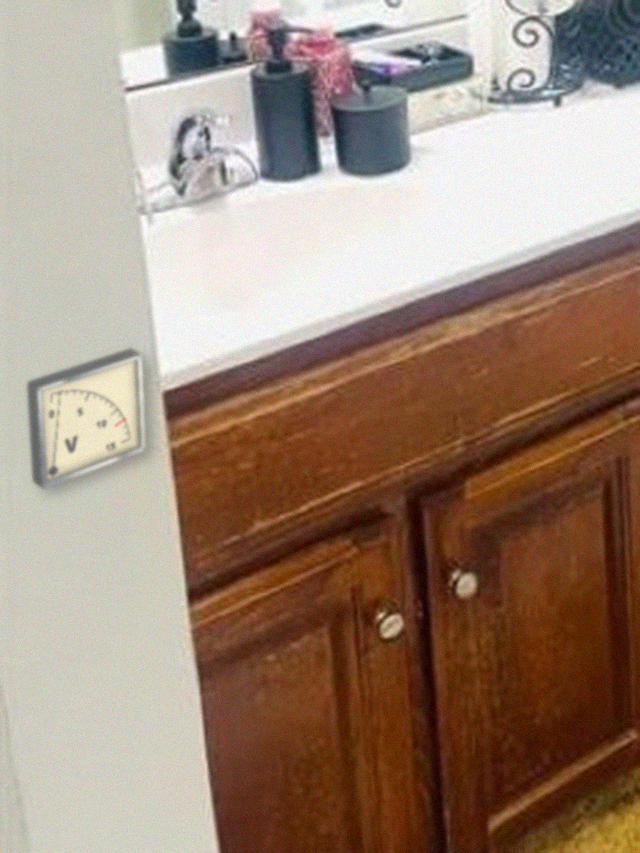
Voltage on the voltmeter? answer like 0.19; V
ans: 1; V
